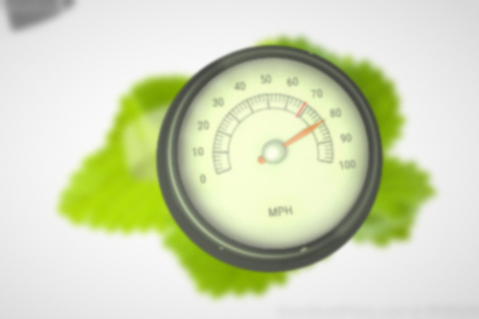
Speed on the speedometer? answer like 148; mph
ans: 80; mph
